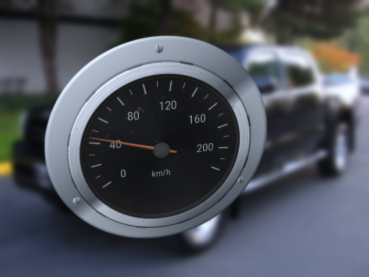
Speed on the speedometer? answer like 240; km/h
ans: 45; km/h
